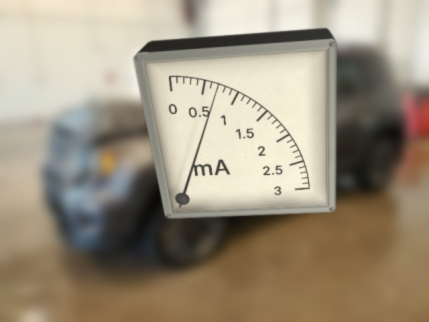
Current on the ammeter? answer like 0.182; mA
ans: 0.7; mA
